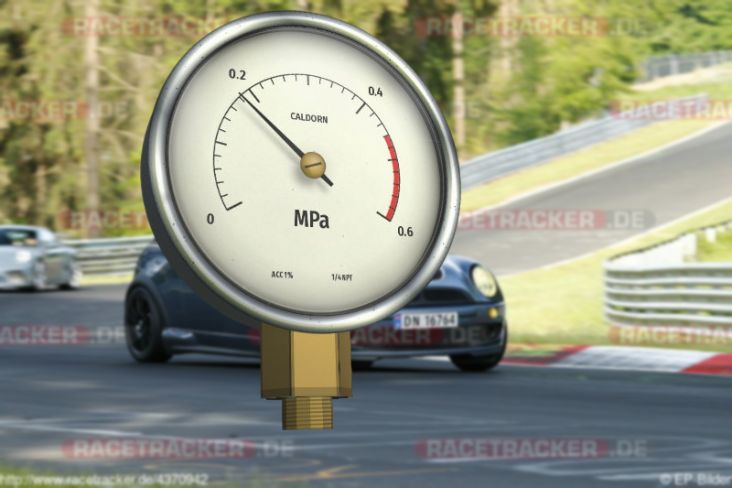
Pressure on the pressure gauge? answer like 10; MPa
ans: 0.18; MPa
